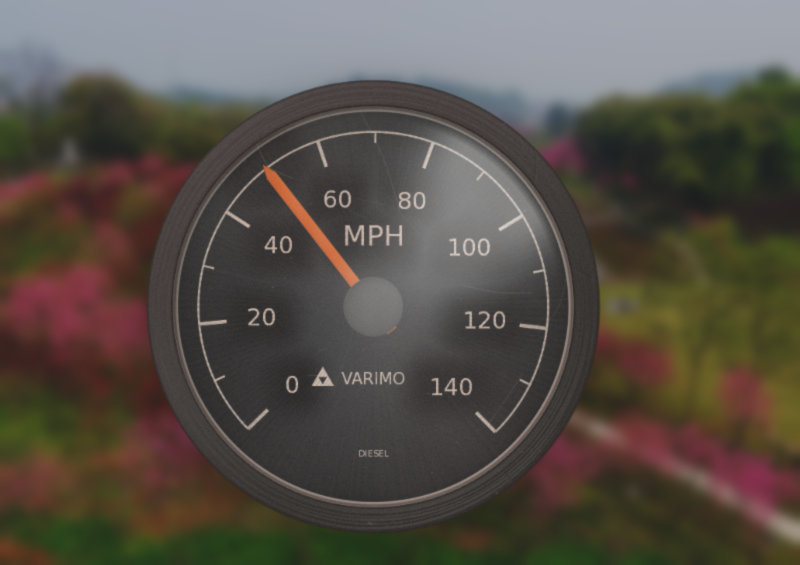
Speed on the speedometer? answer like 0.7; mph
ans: 50; mph
